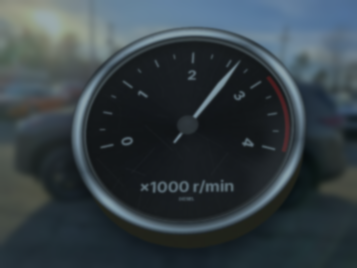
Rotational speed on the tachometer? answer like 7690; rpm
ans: 2625; rpm
